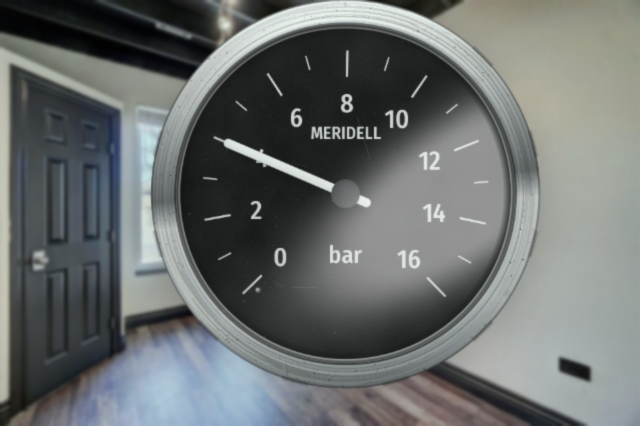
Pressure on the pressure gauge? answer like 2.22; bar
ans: 4; bar
